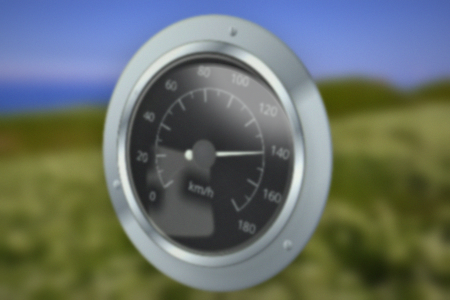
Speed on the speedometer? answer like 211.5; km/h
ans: 140; km/h
